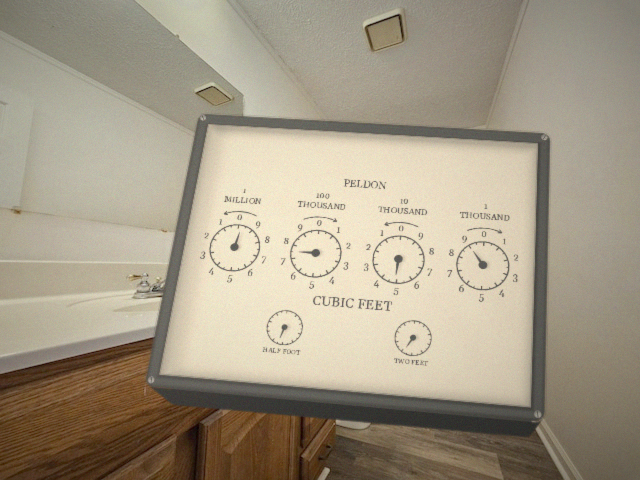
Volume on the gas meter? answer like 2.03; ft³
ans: 974900; ft³
